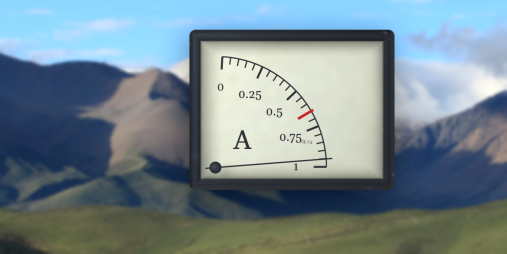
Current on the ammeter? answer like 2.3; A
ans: 0.95; A
